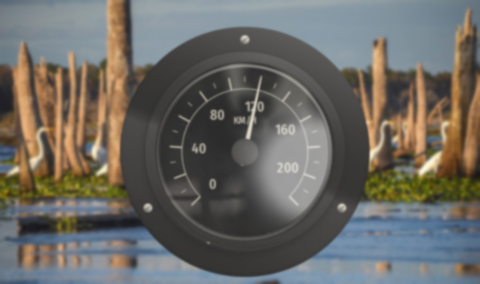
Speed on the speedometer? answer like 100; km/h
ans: 120; km/h
